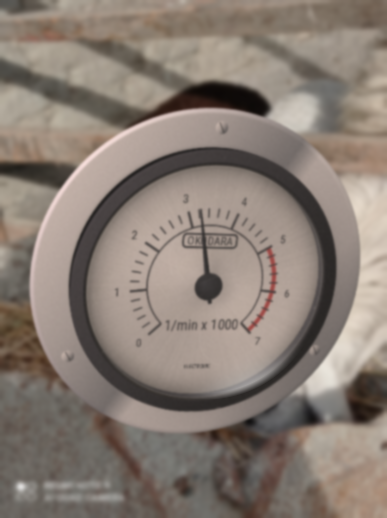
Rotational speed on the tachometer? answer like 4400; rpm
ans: 3200; rpm
